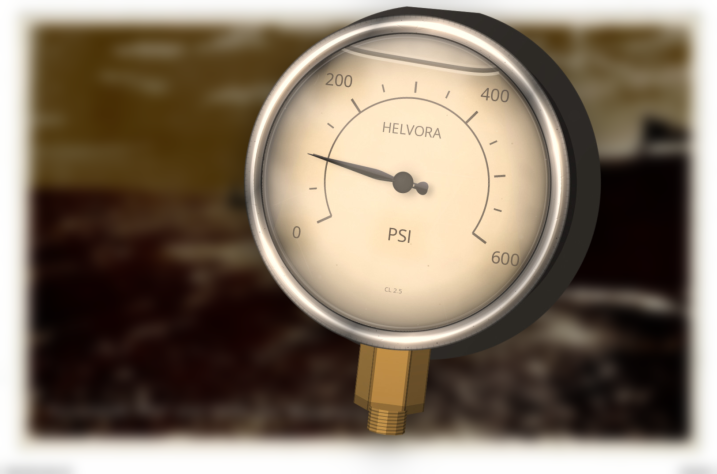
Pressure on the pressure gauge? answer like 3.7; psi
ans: 100; psi
